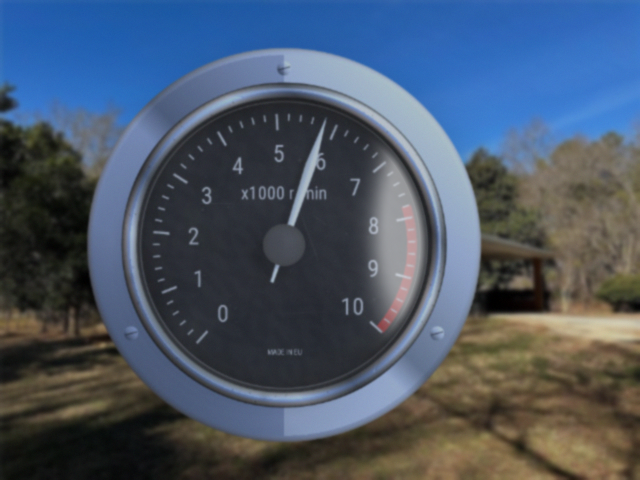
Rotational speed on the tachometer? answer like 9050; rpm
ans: 5800; rpm
